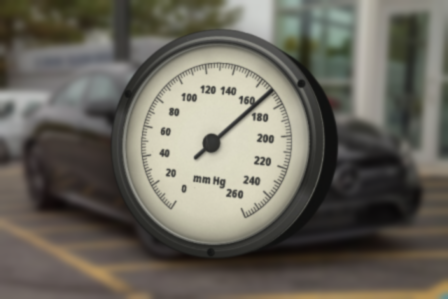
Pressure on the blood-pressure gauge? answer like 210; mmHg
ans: 170; mmHg
